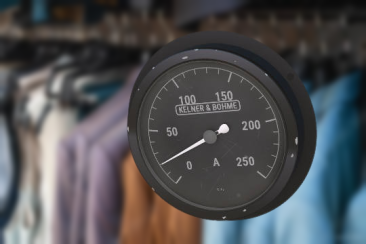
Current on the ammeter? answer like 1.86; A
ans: 20; A
